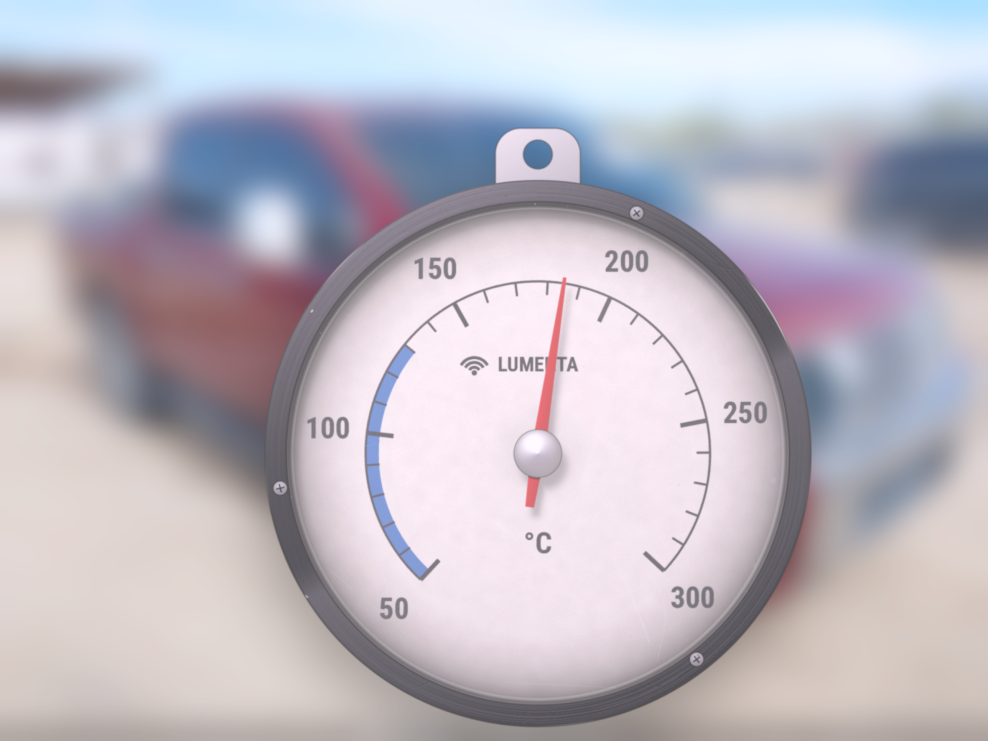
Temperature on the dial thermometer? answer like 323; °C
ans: 185; °C
